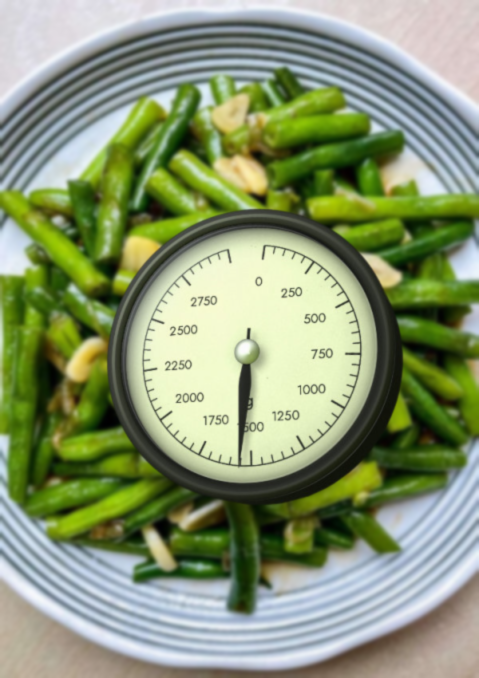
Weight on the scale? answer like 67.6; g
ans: 1550; g
